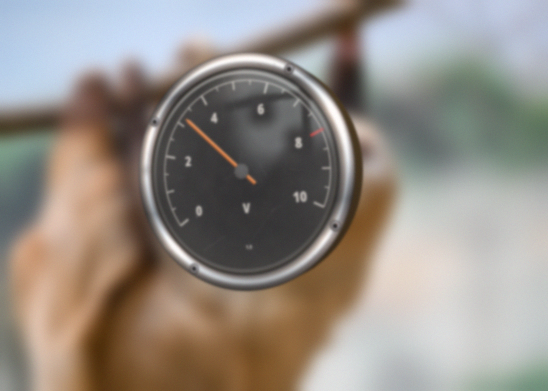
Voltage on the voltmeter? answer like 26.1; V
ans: 3.25; V
